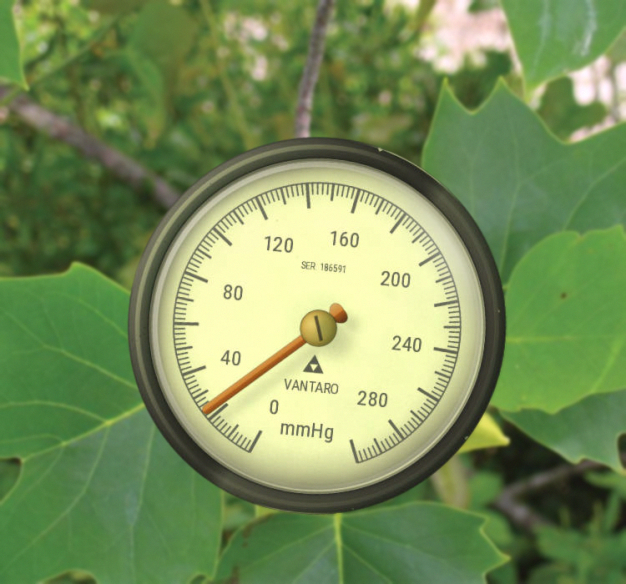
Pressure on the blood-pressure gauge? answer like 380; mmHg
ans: 24; mmHg
